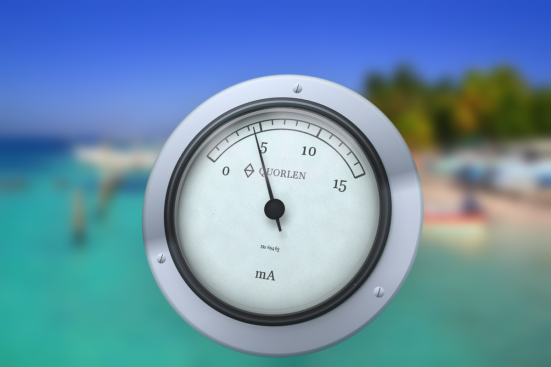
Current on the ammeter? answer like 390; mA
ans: 4.5; mA
